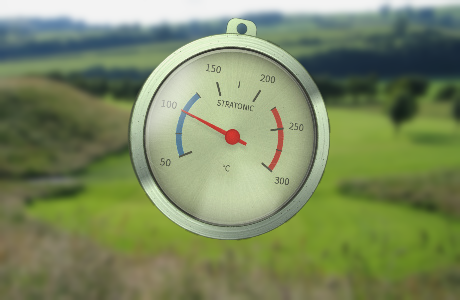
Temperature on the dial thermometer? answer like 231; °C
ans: 100; °C
